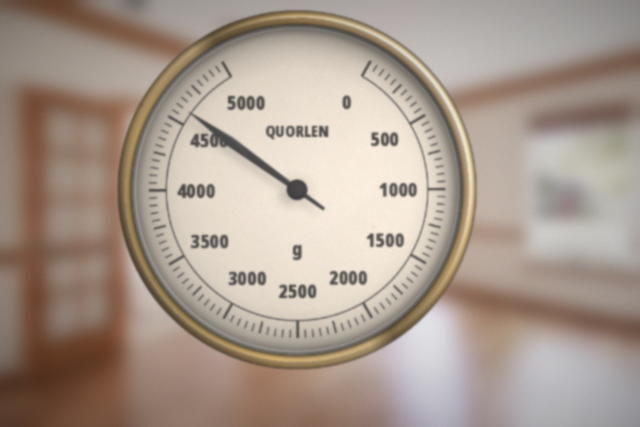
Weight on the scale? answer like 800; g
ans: 4600; g
